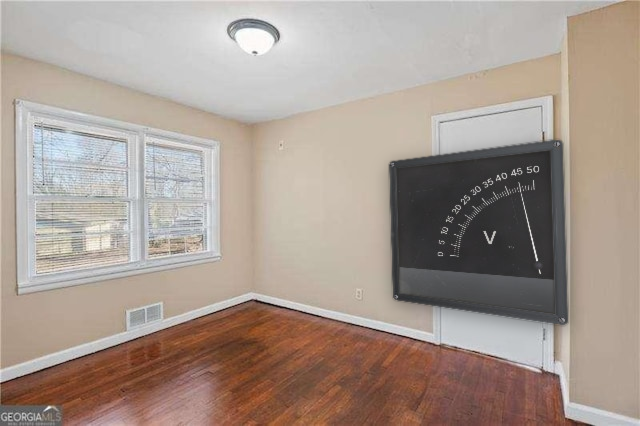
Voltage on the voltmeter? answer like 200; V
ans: 45; V
